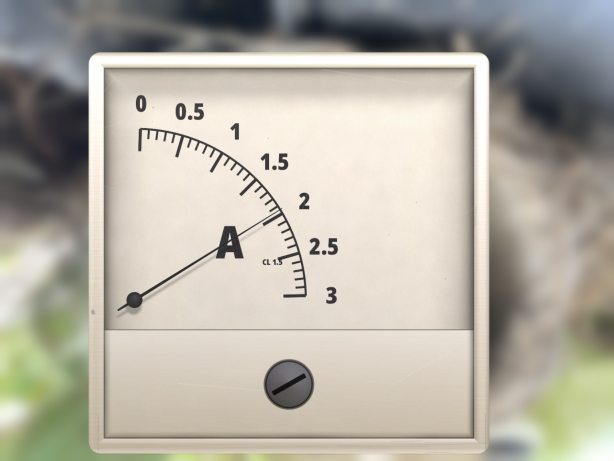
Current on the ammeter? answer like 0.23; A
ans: 1.95; A
